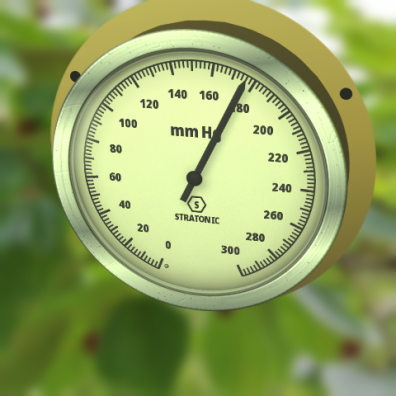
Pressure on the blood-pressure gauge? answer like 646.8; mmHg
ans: 176; mmHg
